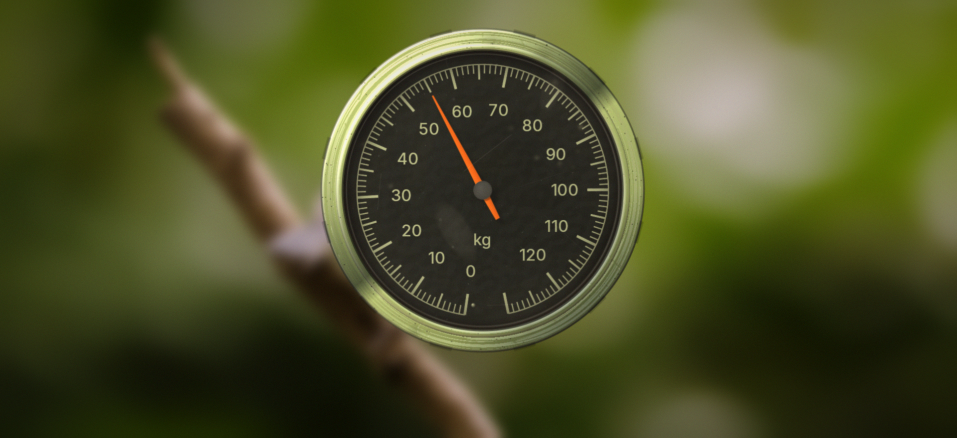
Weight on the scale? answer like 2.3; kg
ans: 55; kg
